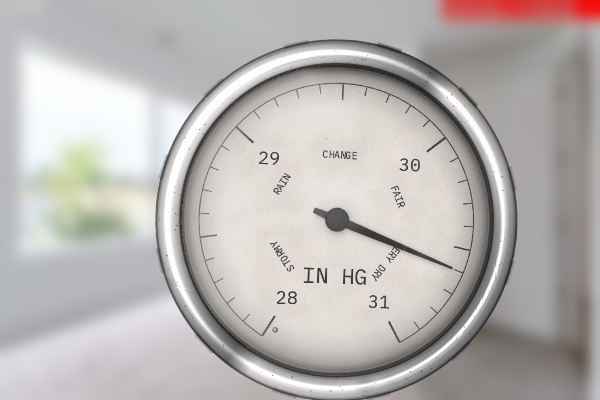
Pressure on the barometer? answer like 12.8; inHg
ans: 30.6; inHg
